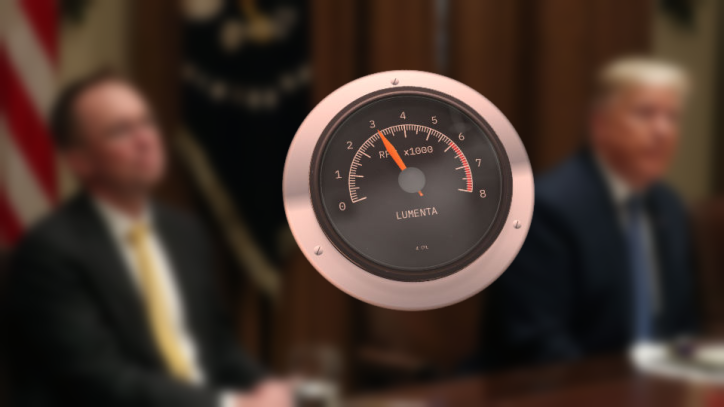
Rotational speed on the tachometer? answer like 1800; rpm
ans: 3000; rpm
